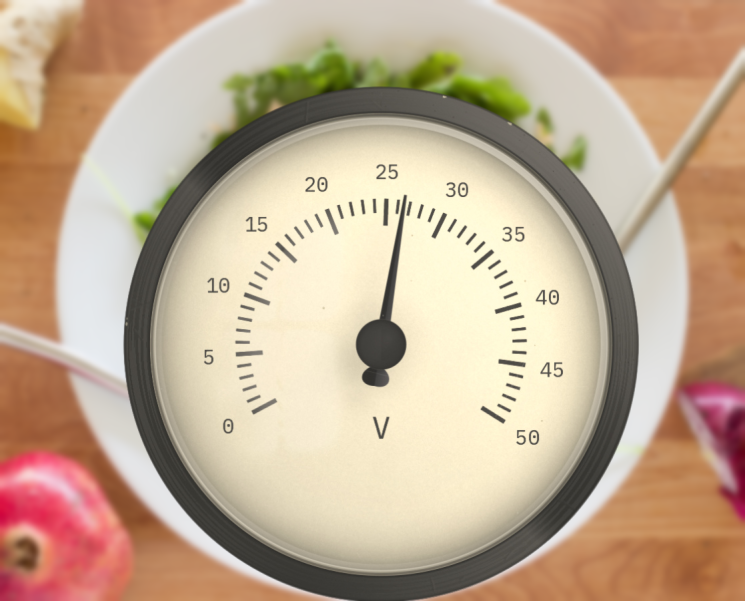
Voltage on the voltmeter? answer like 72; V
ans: 26.5; V
